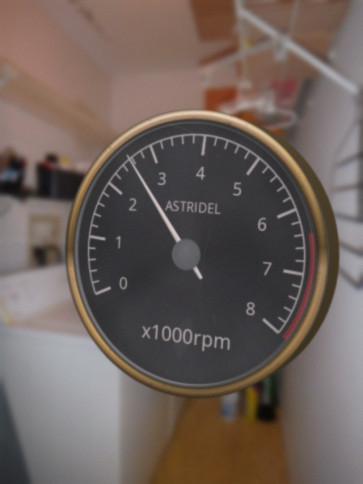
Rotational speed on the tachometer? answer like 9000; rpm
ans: 2600; rpm
